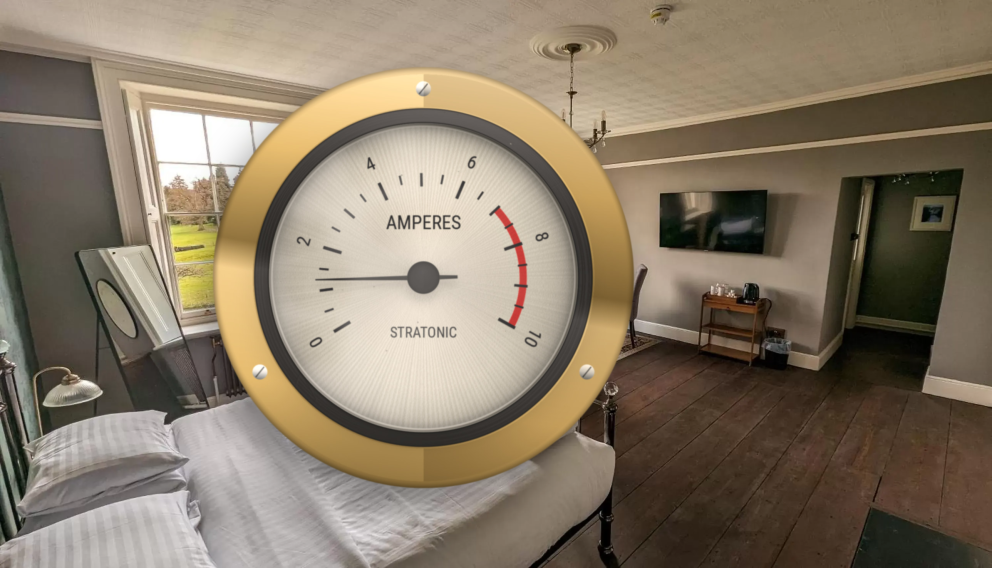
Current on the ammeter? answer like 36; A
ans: 1.25; A
